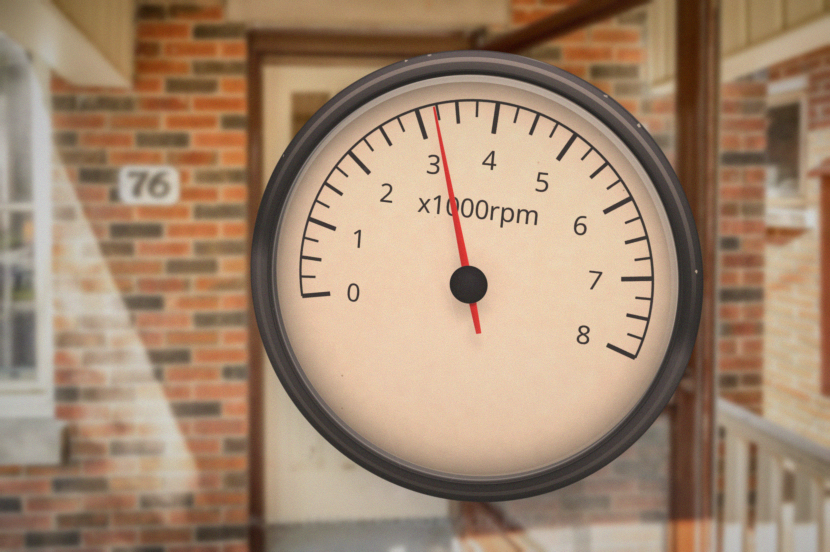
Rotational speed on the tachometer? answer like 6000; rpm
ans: 3250; rpm
